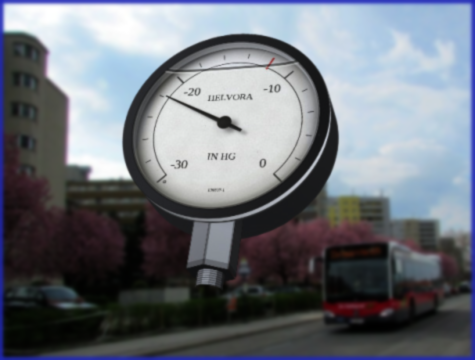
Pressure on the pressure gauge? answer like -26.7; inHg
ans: -22; inHg
